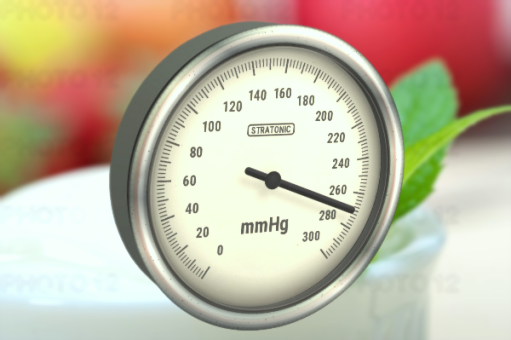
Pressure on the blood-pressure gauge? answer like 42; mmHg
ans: 270; mmHg
